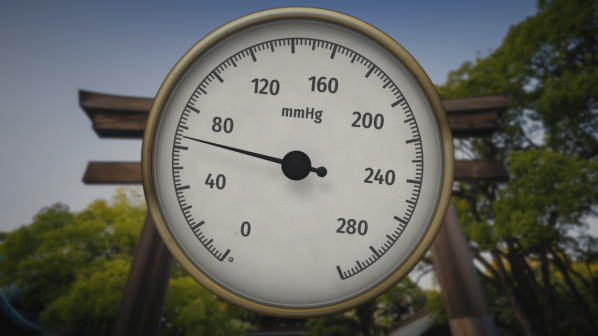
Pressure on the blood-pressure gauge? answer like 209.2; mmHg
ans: 66; mmHg
